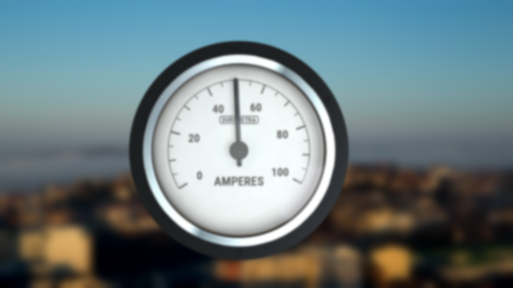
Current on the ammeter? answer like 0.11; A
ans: 50; A
